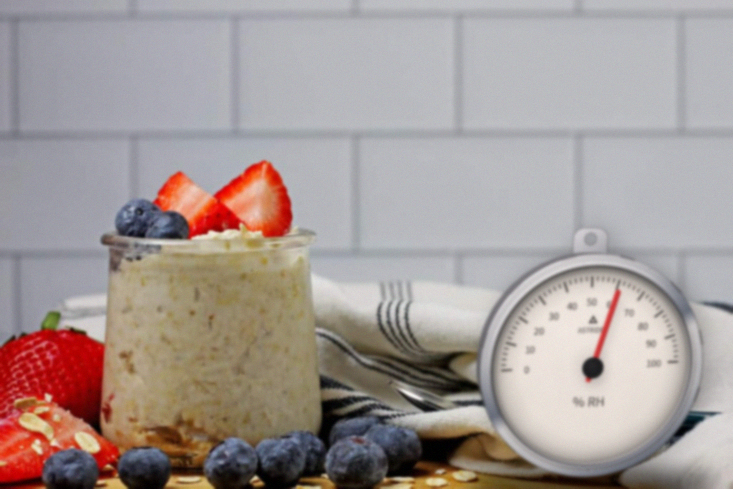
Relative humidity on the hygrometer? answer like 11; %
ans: 60; %
